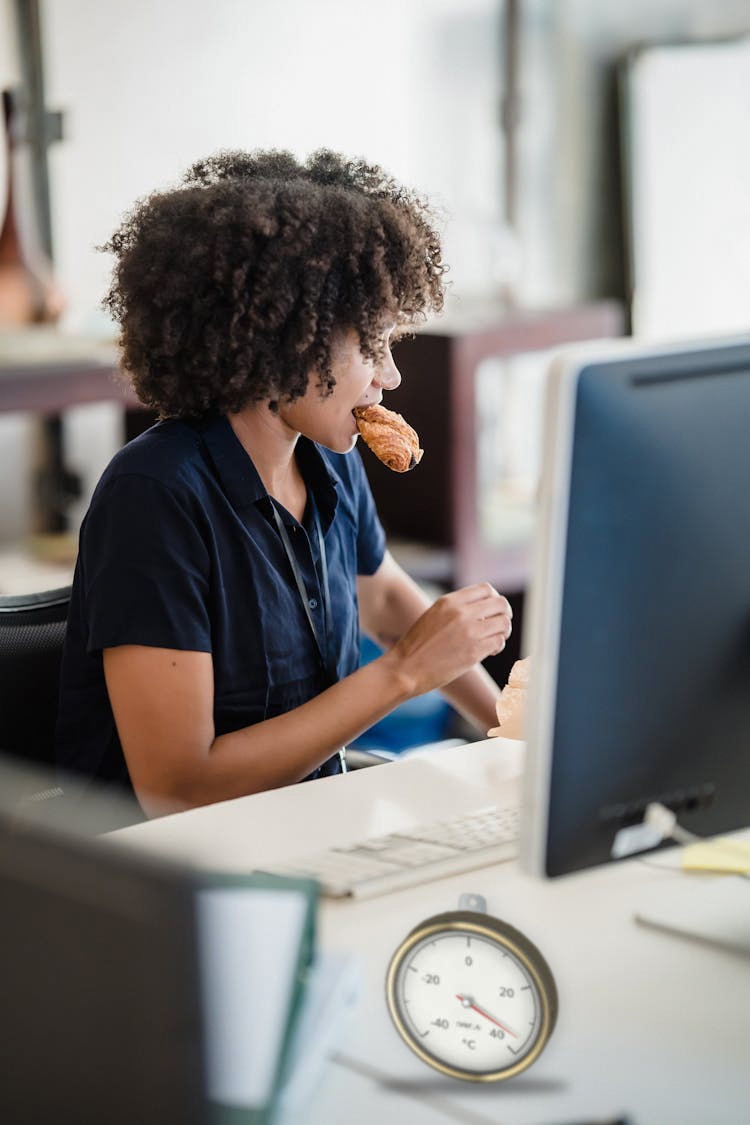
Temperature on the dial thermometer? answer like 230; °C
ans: 35; °C
